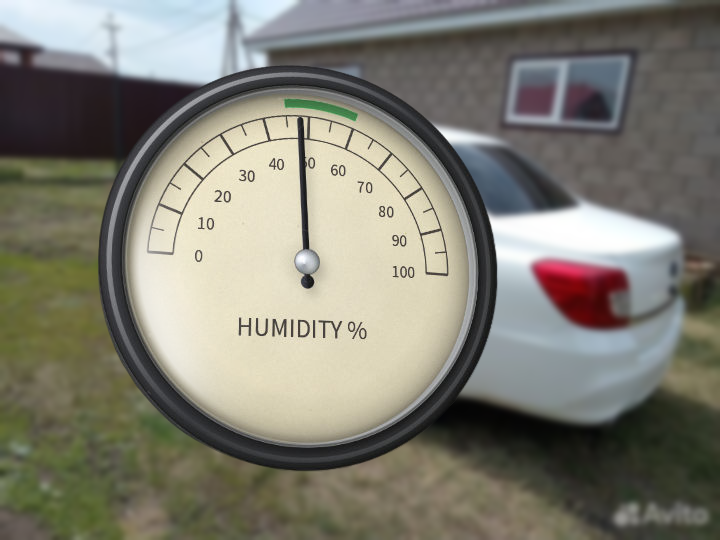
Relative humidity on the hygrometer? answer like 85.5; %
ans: 47.5; %
